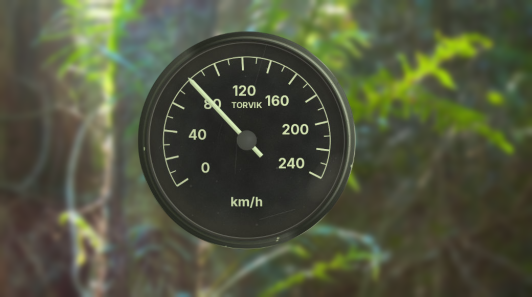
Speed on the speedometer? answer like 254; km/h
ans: 80; km/h
